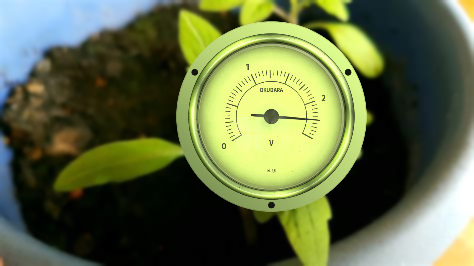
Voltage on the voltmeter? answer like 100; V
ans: 2.25; V
